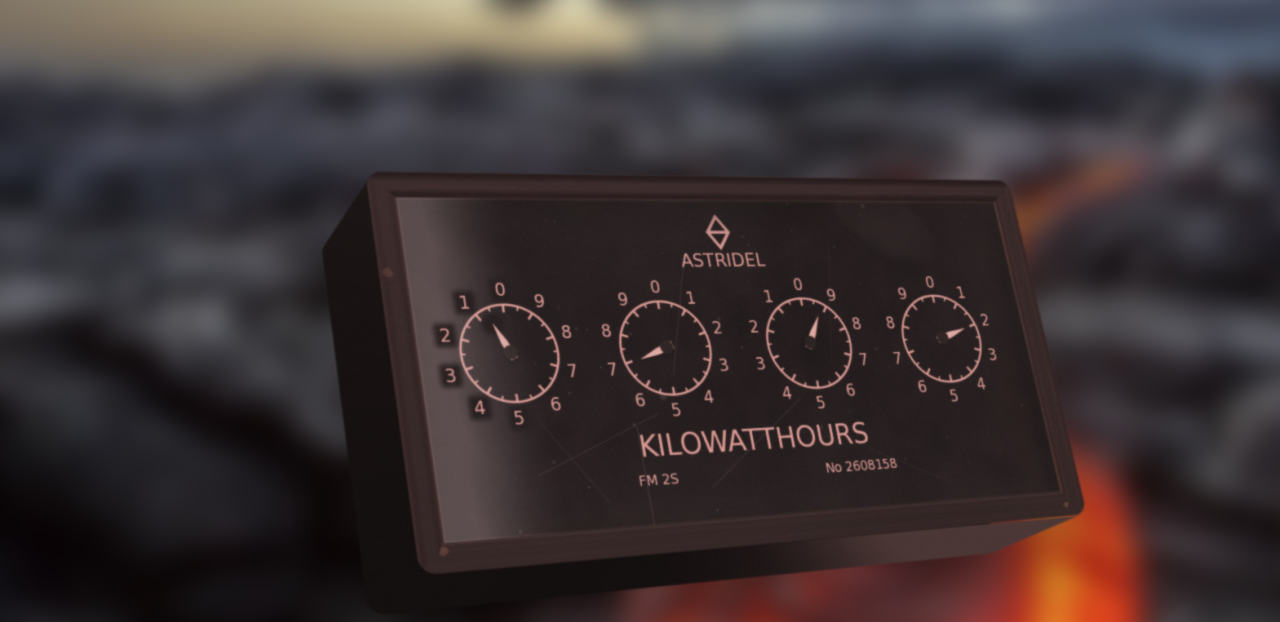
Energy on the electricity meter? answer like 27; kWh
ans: 692; kWh
